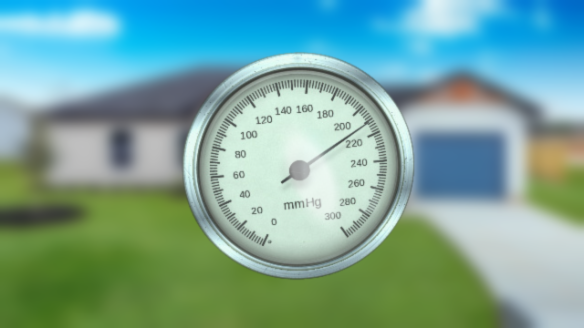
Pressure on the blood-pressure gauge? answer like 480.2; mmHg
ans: 210; mmHg
